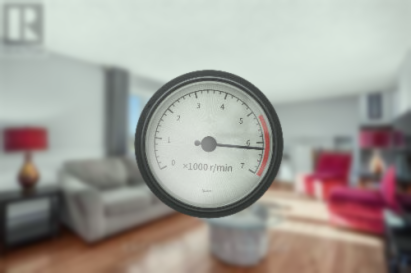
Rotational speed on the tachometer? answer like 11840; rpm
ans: 6200; rpm
